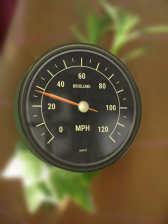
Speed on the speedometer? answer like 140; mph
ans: 27.5; mph
